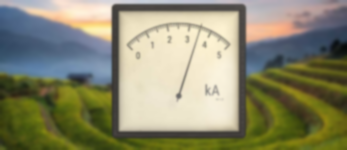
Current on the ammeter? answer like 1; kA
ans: 3.5; kA
